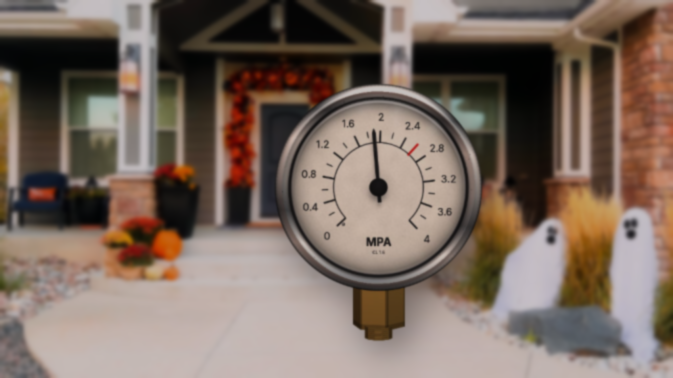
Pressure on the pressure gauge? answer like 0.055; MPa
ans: 1.9; MPa
